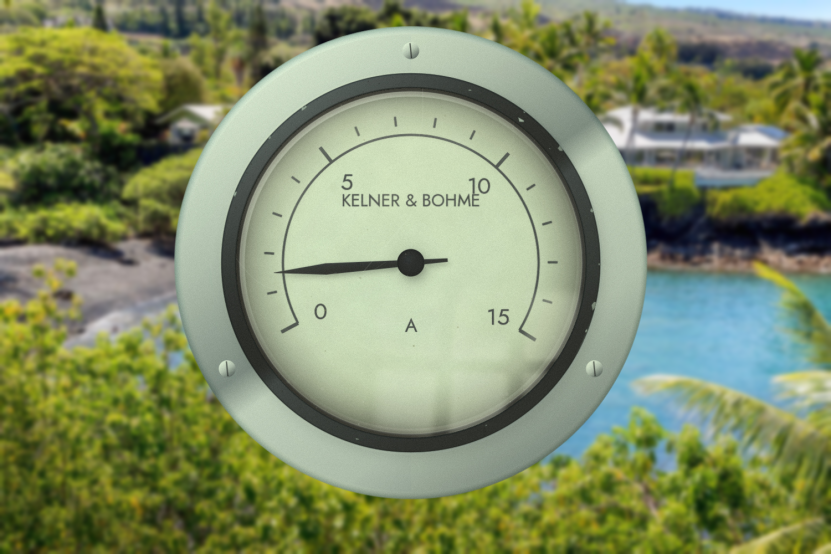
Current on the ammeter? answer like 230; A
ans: 1.5; A
